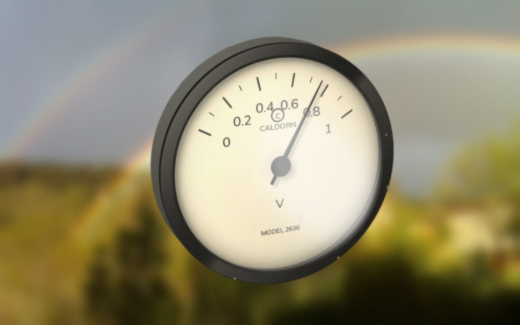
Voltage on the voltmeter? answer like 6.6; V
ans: 0.75; V
